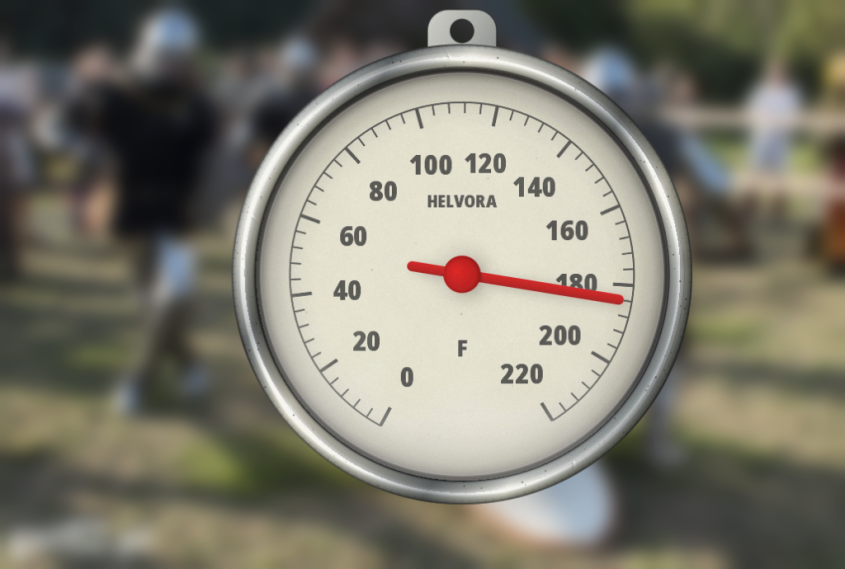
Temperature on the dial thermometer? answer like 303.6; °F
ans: 184; °F
